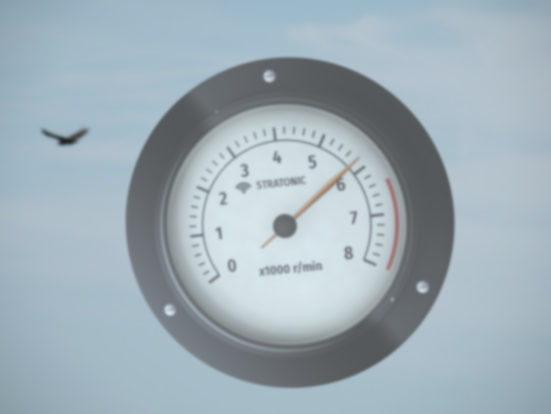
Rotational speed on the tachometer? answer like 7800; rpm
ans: 5800; rpm
